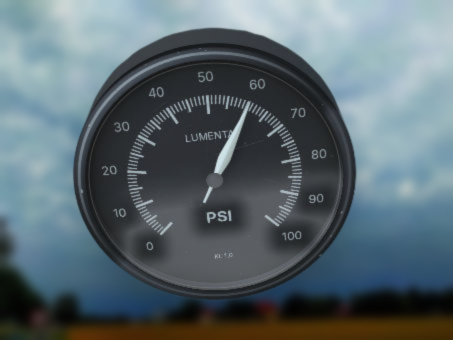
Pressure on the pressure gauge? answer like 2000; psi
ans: 60; psi
